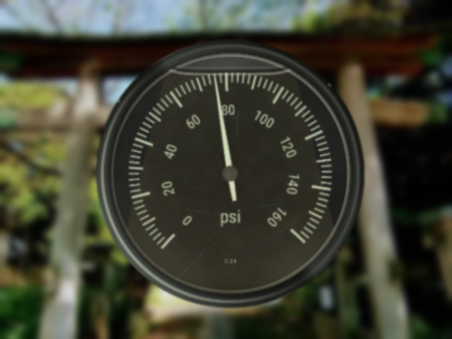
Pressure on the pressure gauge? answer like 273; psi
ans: 76; psi
